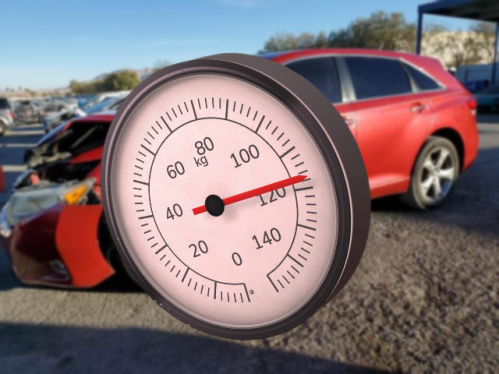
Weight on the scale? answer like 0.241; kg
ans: 117; kg
